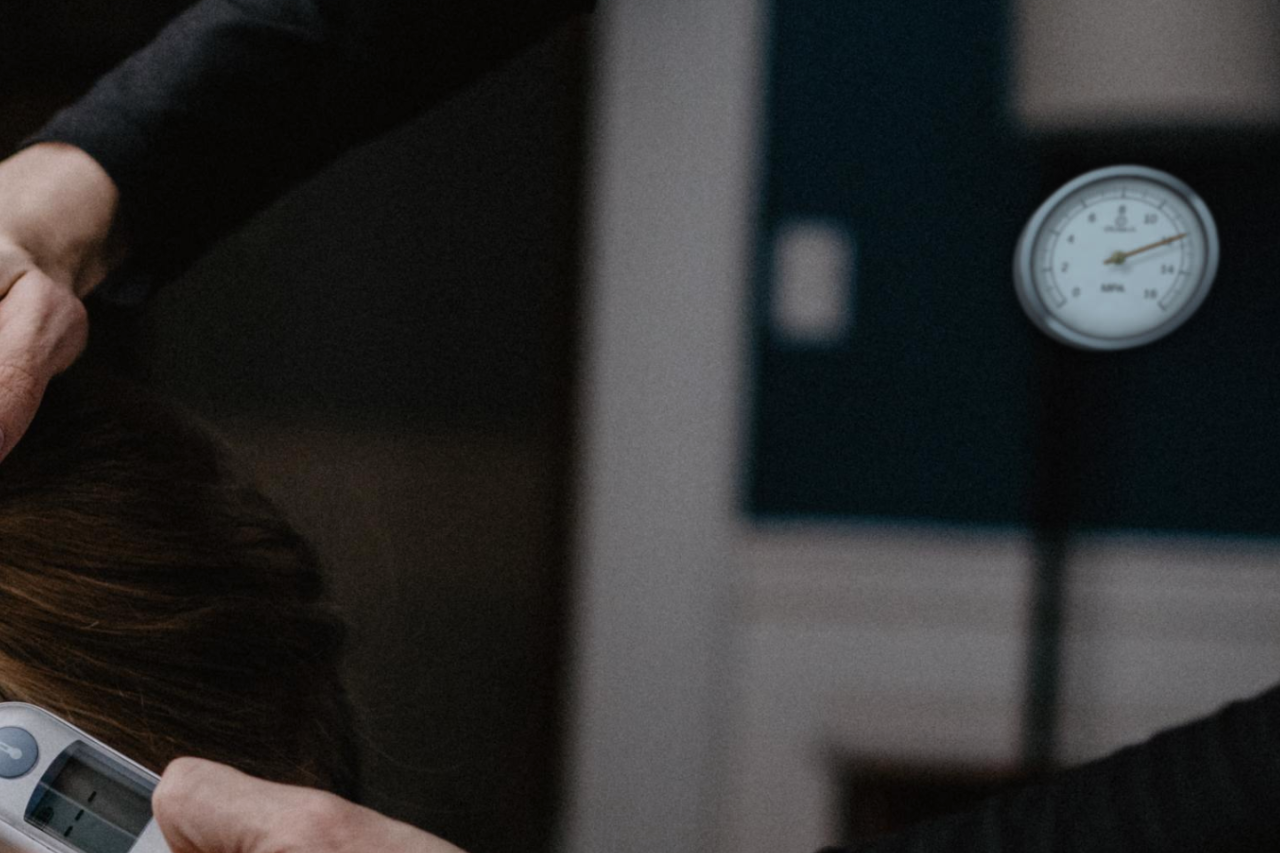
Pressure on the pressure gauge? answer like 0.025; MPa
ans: 12; MPa
